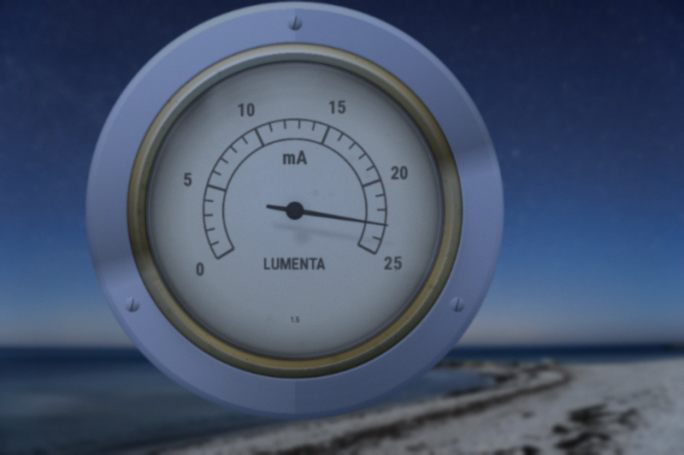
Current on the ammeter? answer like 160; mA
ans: 23; mA
